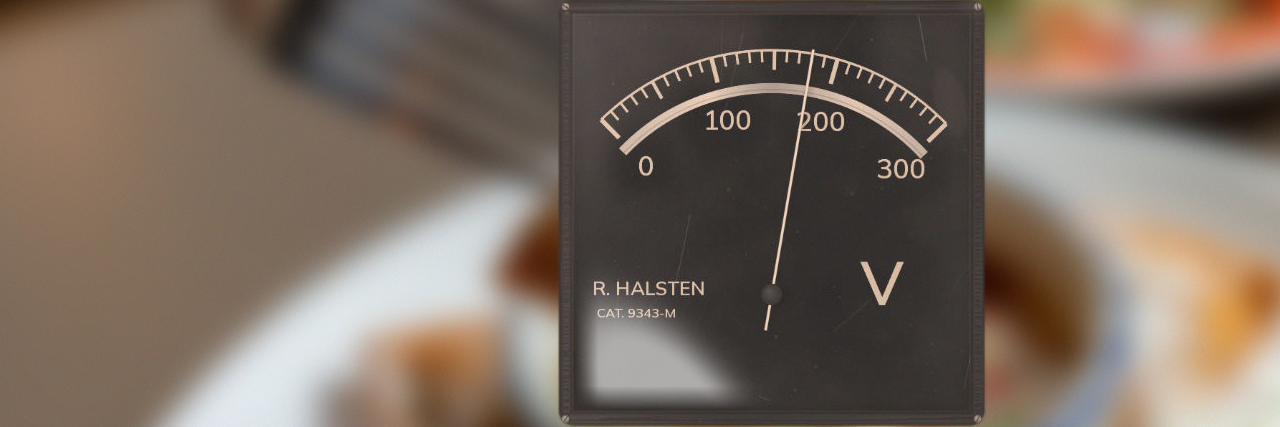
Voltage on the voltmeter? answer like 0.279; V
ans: 180; V
